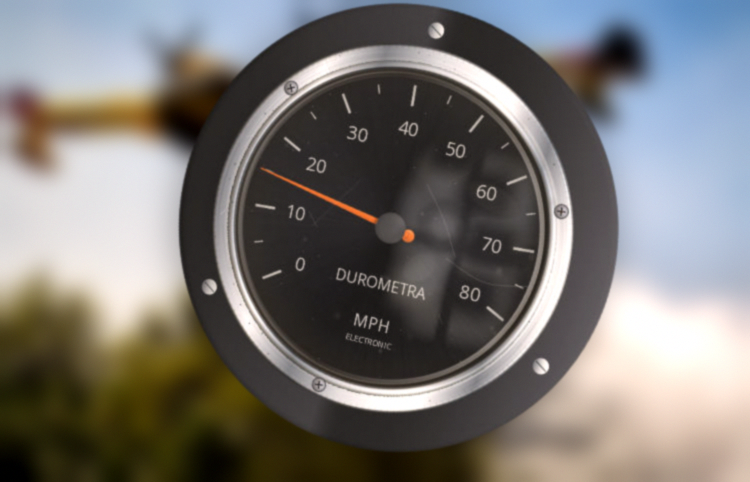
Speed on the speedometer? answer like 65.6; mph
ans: 15; mph
